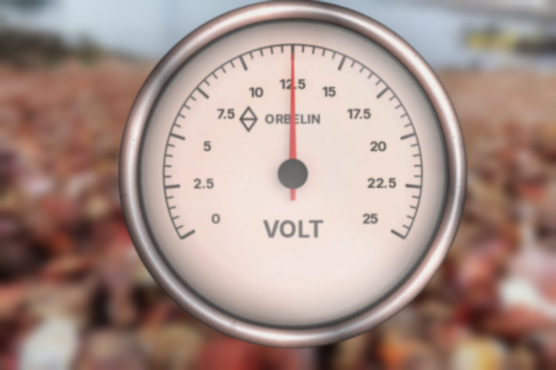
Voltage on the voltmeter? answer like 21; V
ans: 12.5; V
